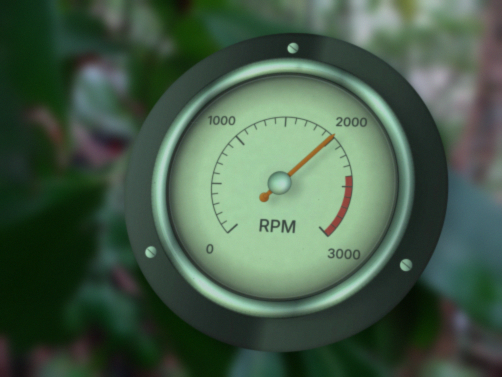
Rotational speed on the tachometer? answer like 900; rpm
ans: 2000; rpm
